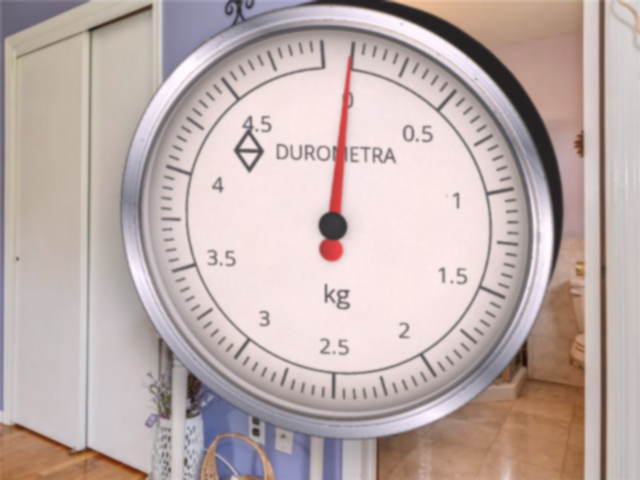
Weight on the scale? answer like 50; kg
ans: 0; kg
